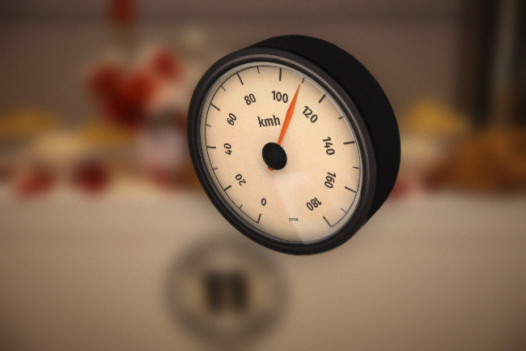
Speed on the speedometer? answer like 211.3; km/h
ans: 110; km/h
